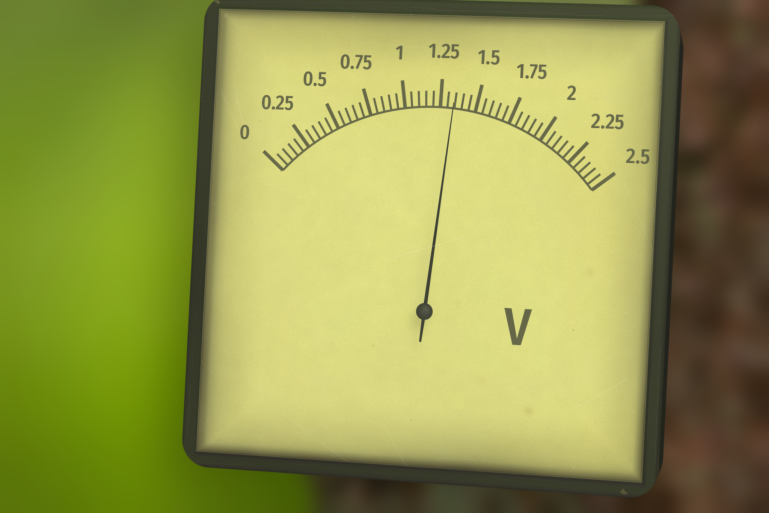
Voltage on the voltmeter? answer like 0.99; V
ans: 1.35; V
